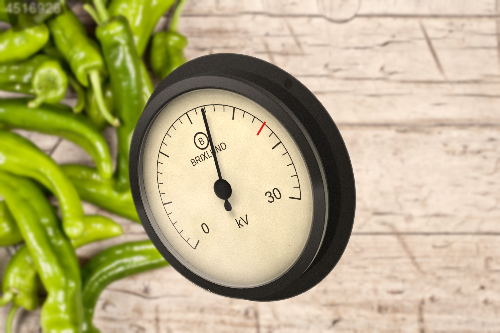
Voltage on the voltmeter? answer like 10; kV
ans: 17; kV
